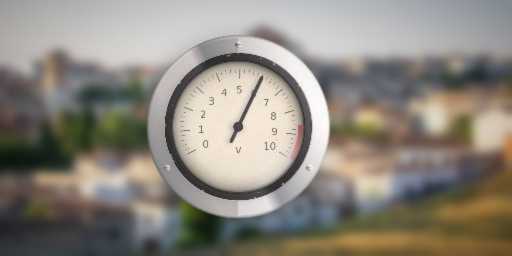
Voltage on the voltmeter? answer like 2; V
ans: 6; V
